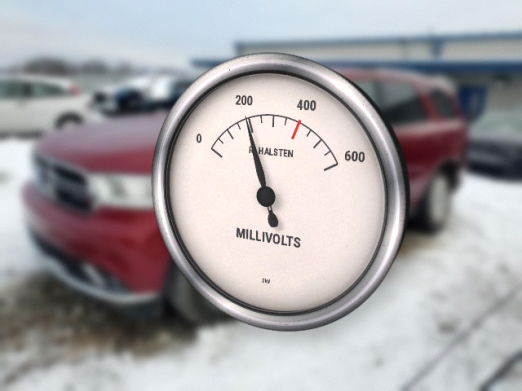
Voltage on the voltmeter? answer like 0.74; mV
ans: 200; mV
